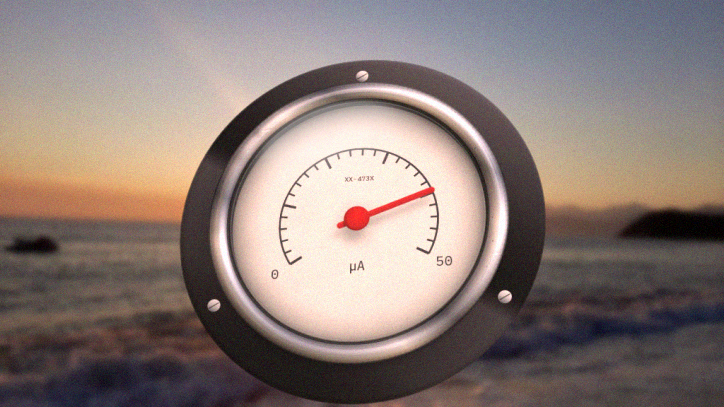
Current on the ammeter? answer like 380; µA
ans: 40; µA
